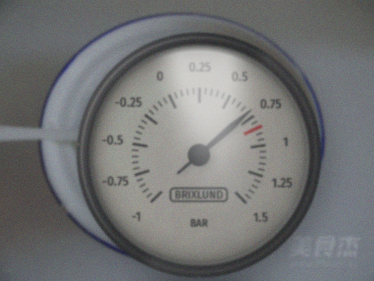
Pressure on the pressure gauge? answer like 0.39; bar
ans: 0.7; bar
